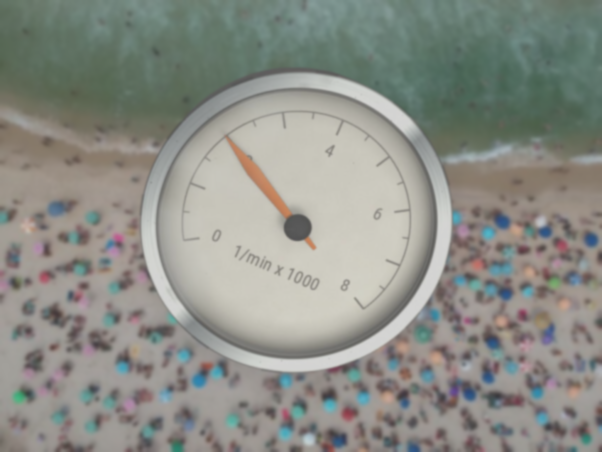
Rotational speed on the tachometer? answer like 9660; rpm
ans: 2000; rpm
